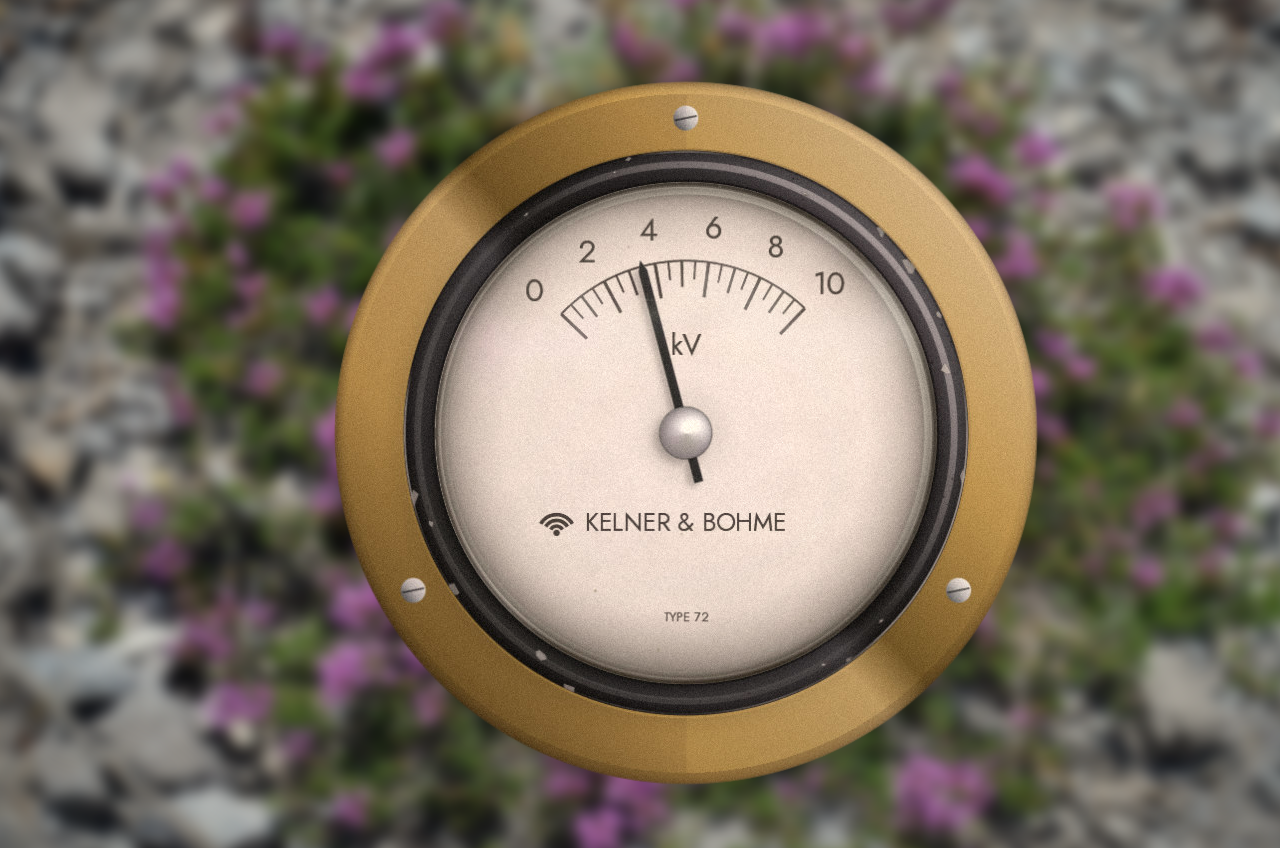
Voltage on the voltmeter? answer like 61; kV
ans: 3.5; kV
